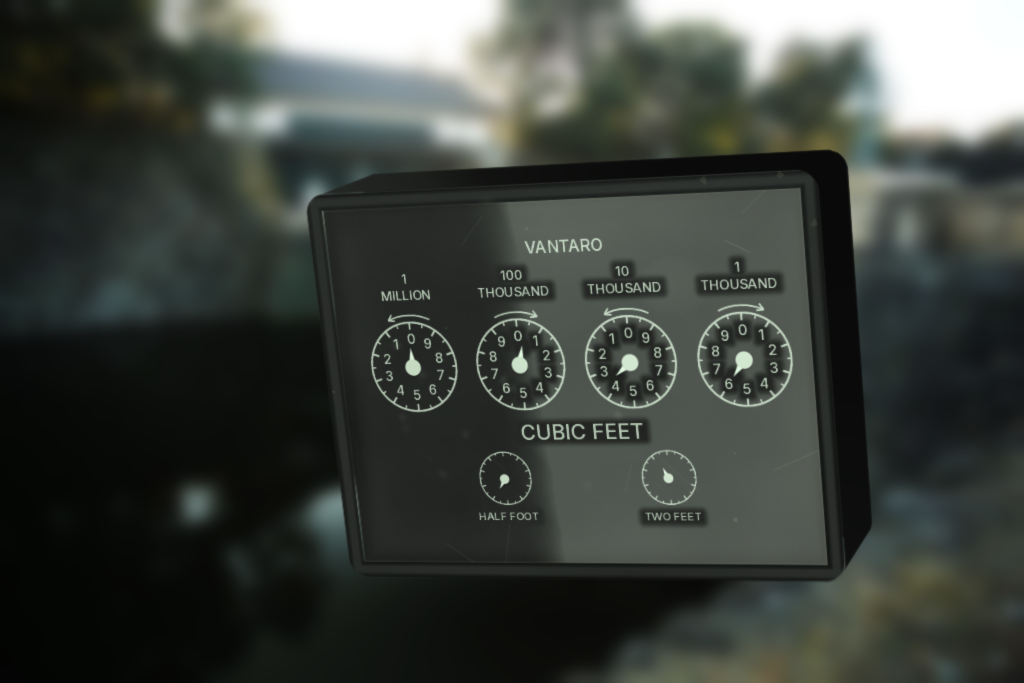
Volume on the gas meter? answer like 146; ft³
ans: 3600; ft³
